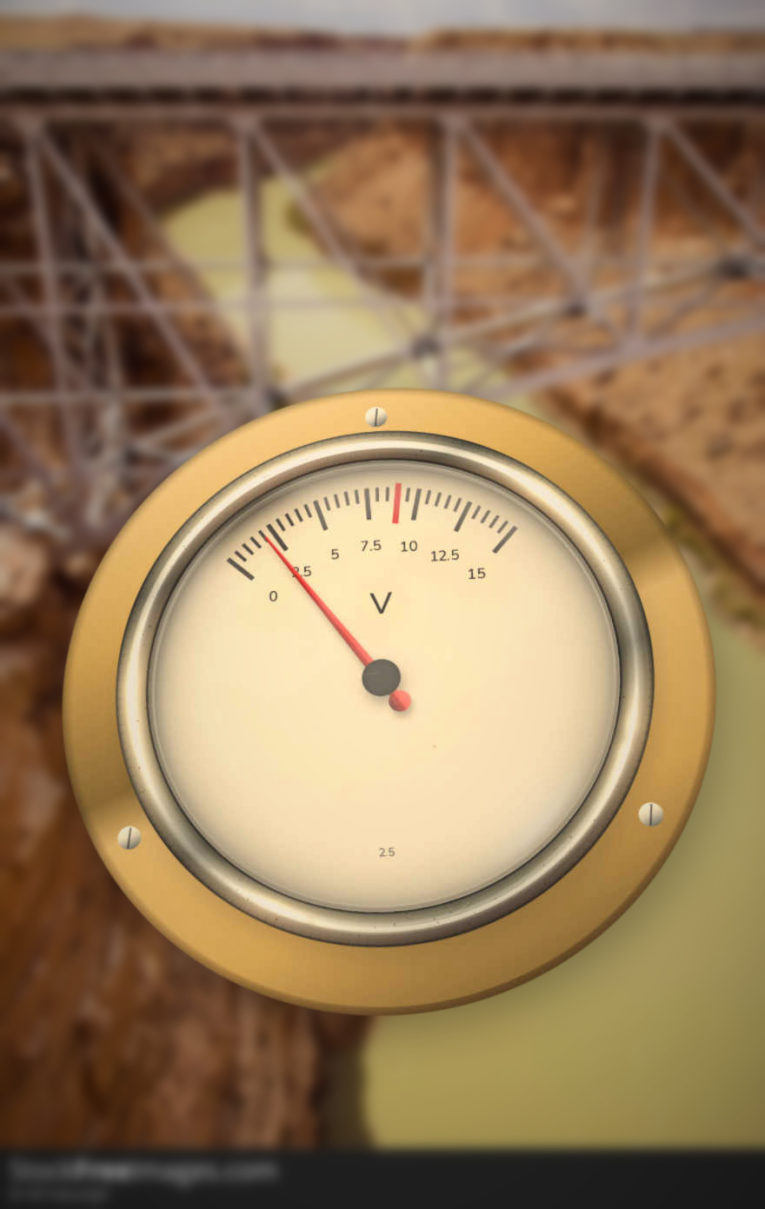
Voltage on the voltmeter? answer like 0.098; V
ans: 2; V
